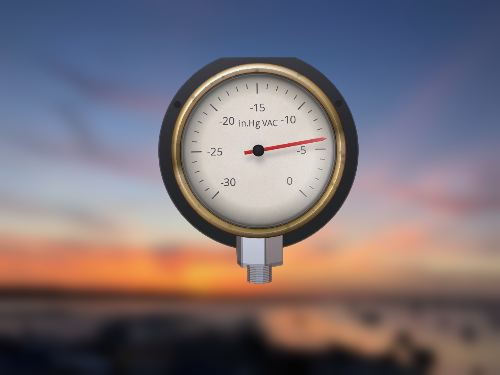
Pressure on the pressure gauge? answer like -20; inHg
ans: -6; inHg
